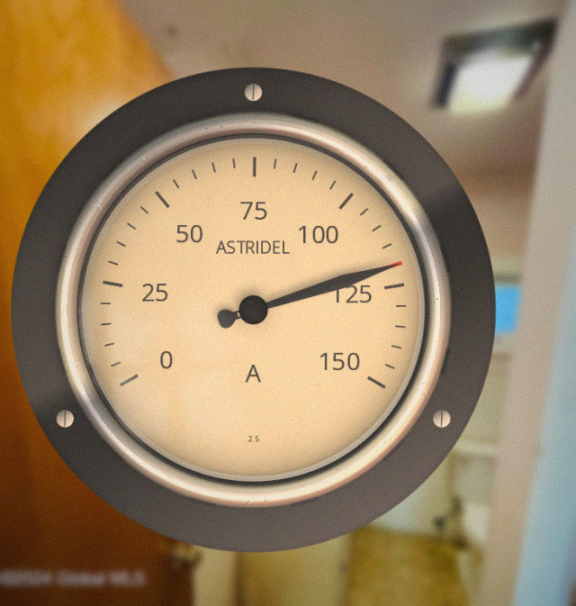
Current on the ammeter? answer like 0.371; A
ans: 120; A
